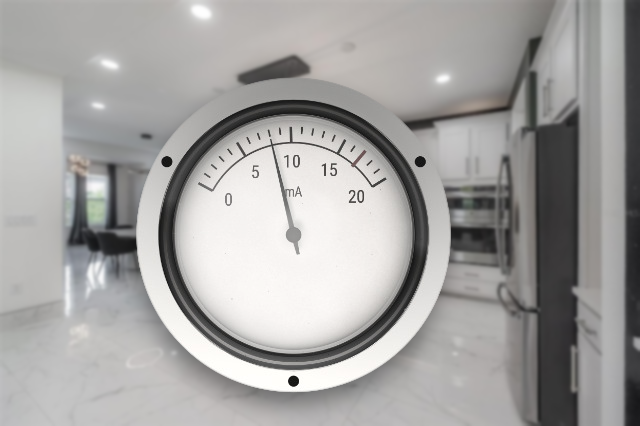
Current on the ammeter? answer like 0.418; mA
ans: 8; mA
